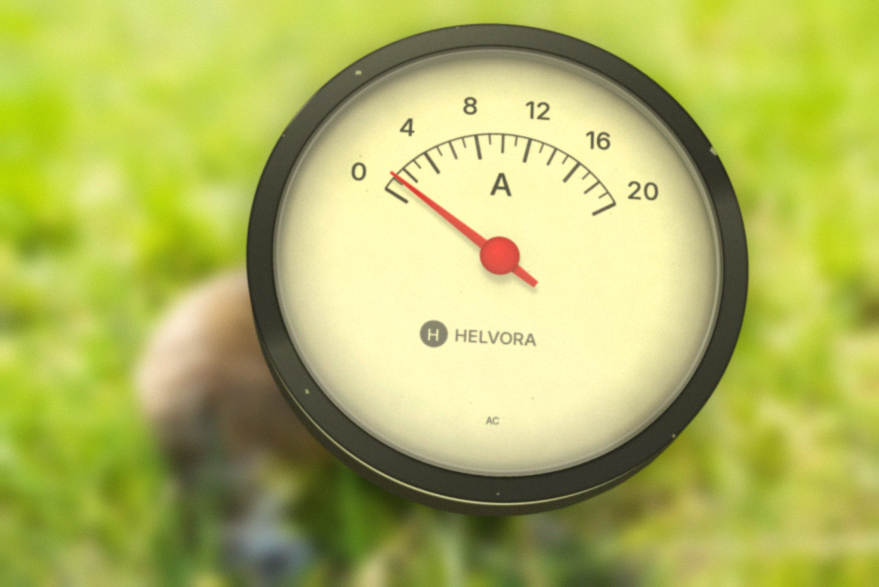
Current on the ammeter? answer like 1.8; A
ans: 1; A
